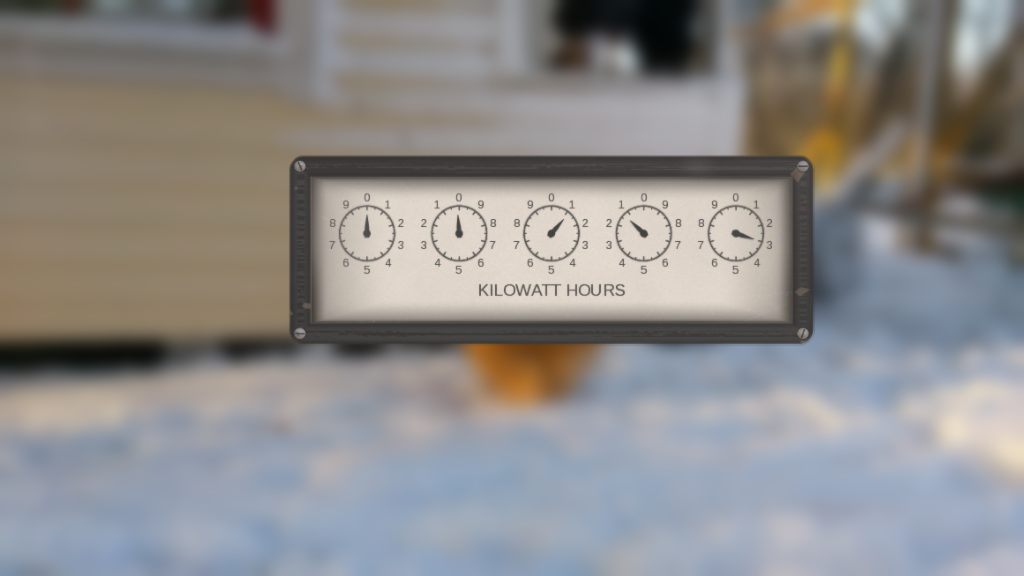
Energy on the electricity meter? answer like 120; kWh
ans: 113; kWh
